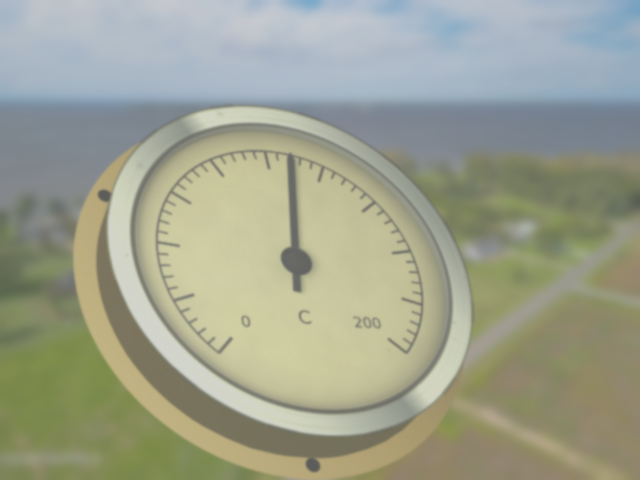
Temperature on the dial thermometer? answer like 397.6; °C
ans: 108; °C
